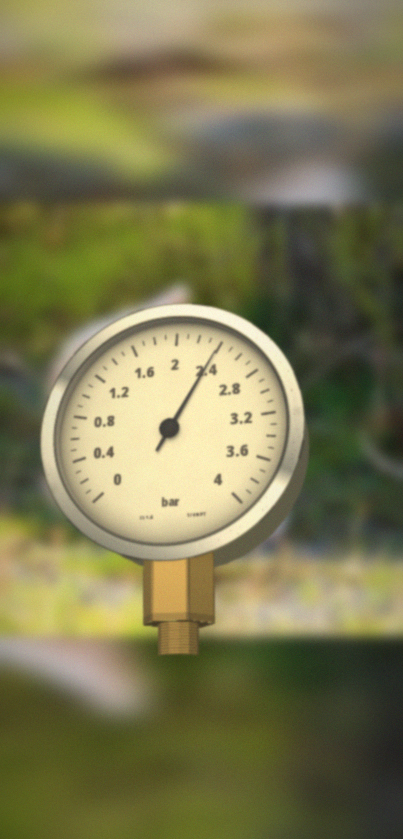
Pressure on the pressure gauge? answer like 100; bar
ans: 2.4; bar
